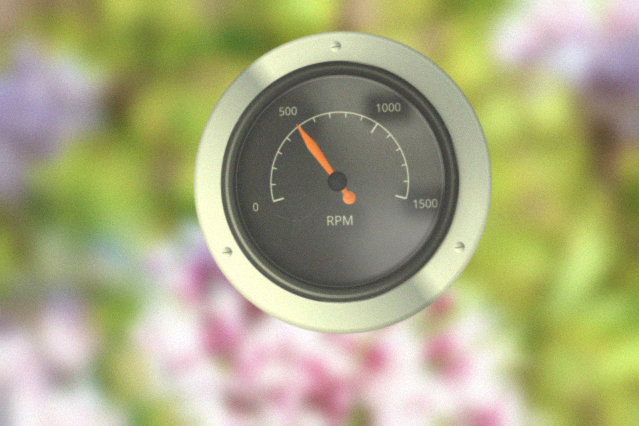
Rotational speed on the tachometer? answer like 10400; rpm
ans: 500; rpm
